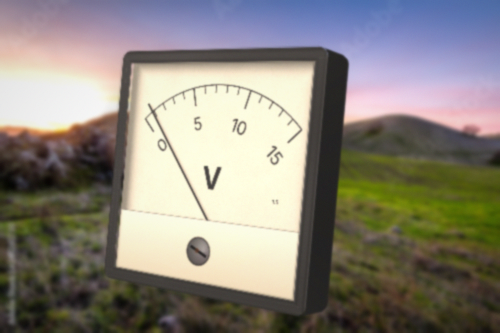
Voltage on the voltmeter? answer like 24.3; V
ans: 1; V
